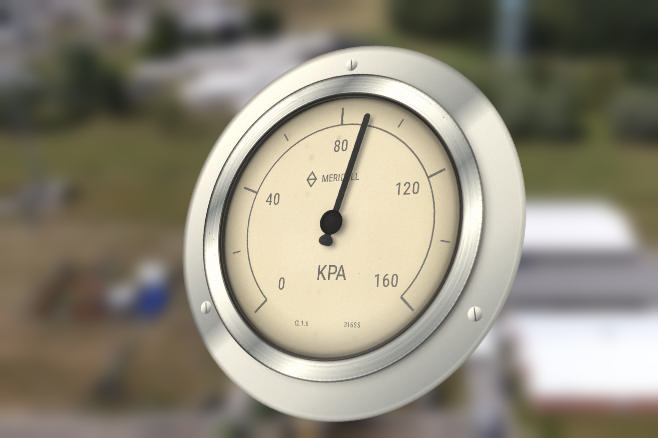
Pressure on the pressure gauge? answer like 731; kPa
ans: 90; kPa
